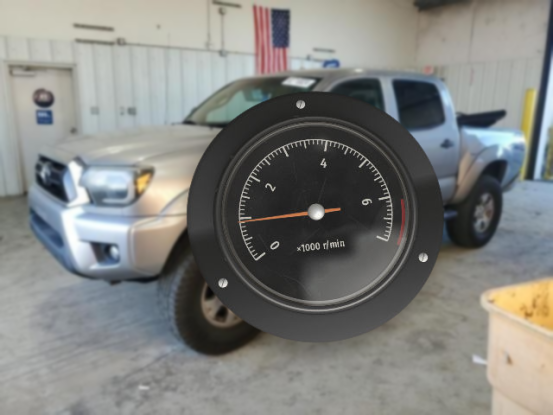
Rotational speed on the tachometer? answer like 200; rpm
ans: 900; rpm
